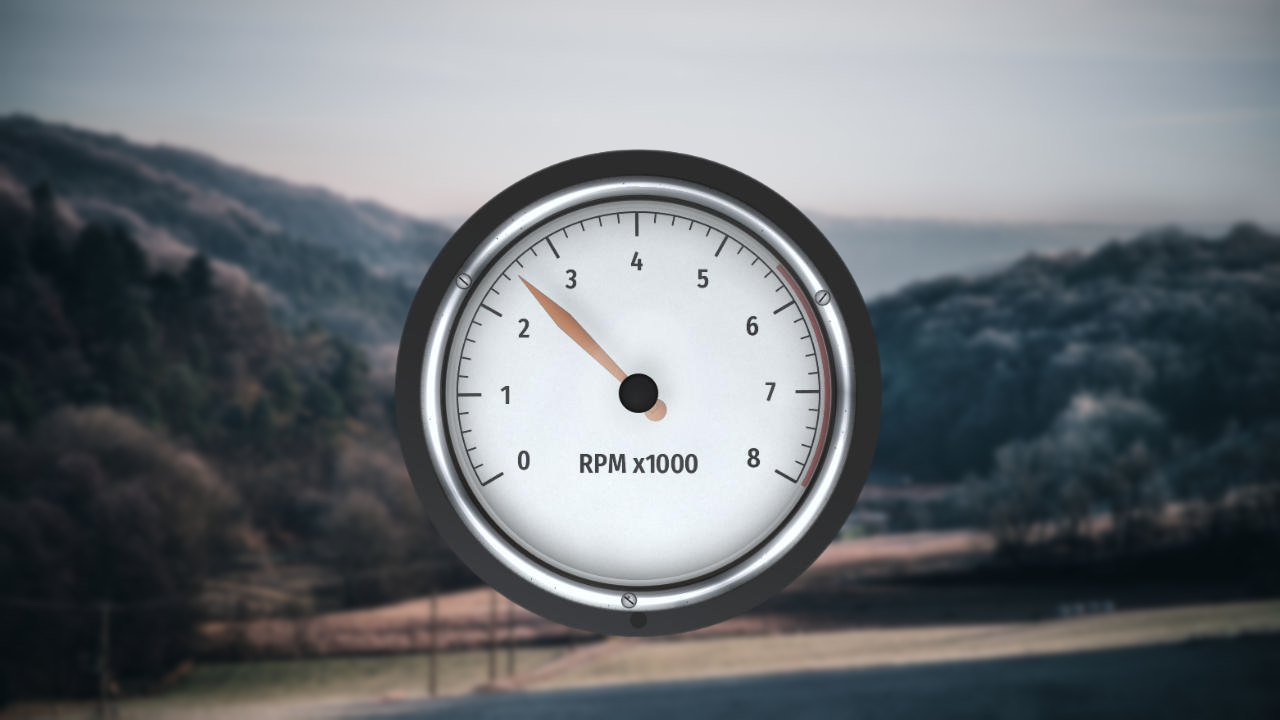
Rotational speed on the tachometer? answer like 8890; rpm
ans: 2500; rpm
